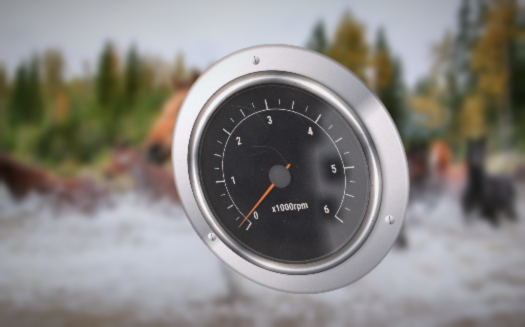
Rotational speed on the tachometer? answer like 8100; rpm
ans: 125; rpm
